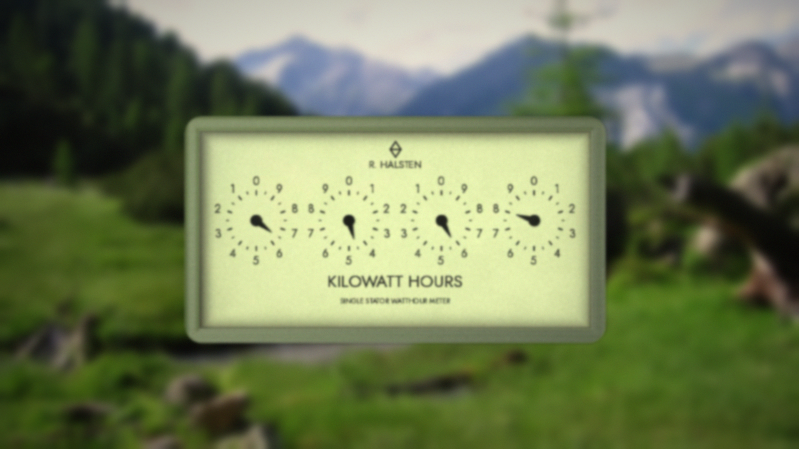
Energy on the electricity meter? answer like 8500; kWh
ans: 6458; kWh
